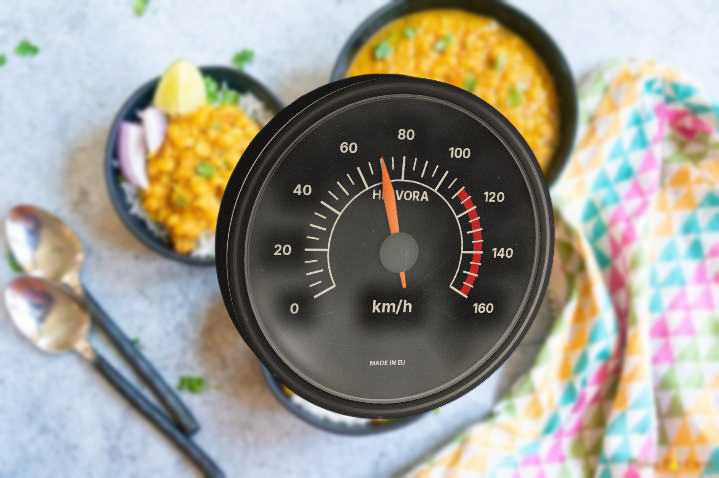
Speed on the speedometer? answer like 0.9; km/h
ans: 70; km/h
